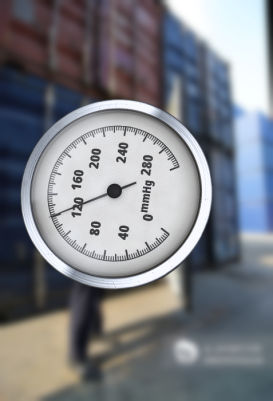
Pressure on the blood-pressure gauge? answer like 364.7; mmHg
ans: 120; mmHg
